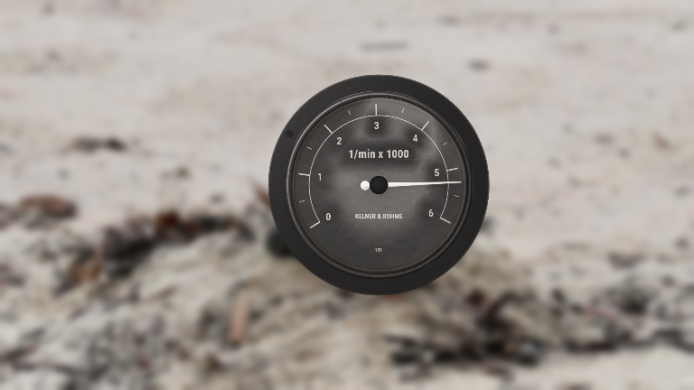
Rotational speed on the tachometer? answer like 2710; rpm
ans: 5250; rpm
